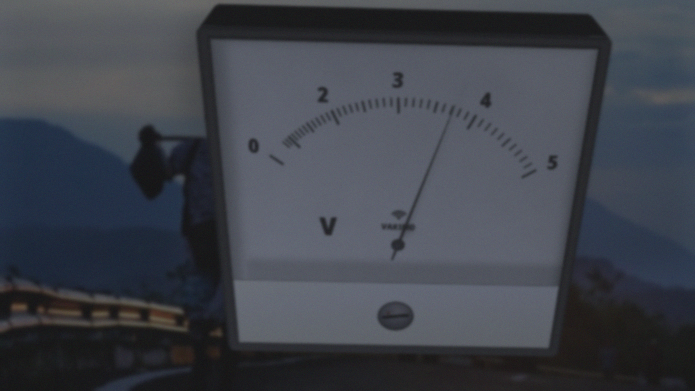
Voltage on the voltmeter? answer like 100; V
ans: 3.7; V
